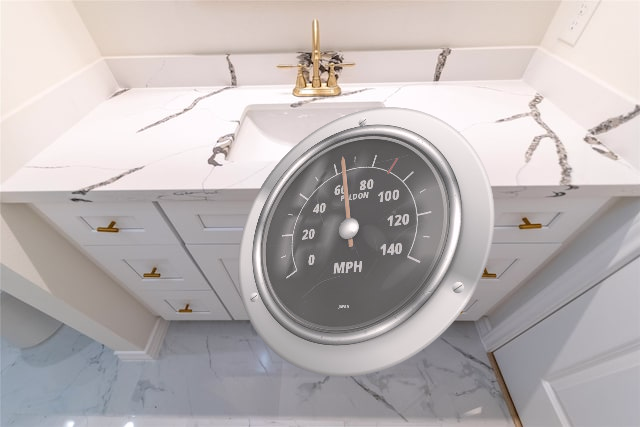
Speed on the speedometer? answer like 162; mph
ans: 65; mph
